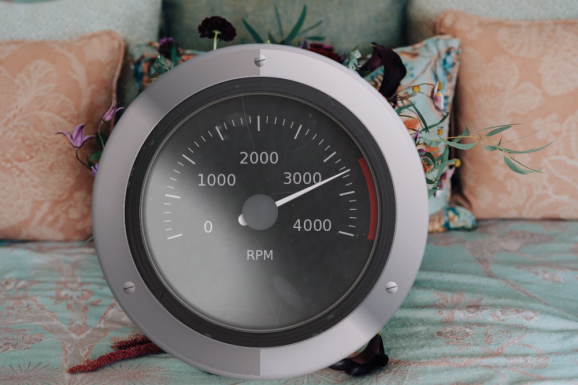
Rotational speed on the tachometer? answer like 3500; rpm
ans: 3250; rpm
